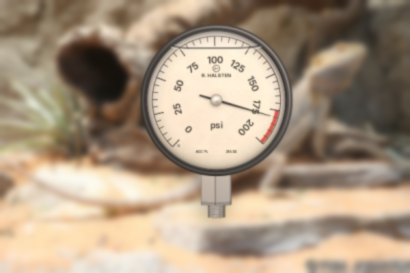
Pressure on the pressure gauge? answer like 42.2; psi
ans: 180; psi
